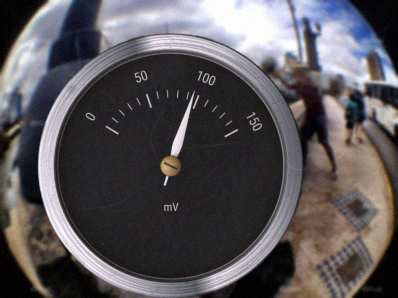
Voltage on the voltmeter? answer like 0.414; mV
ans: 95; mV
